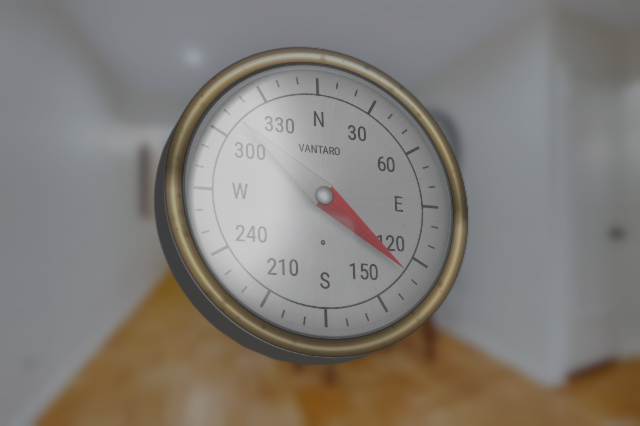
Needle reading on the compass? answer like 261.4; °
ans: 130; °
